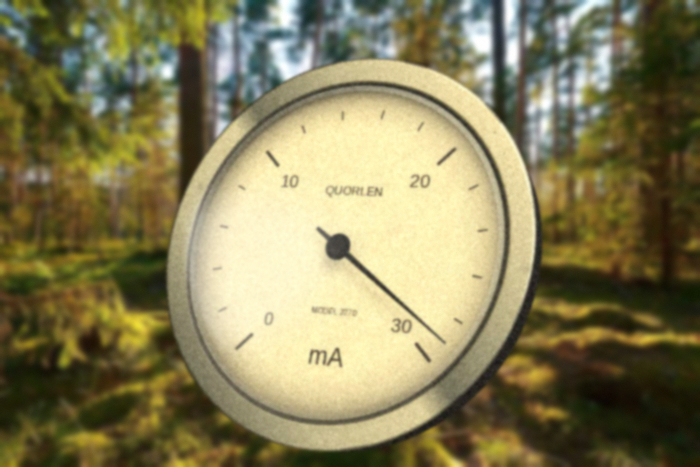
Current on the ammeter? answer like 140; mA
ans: 29; mA
